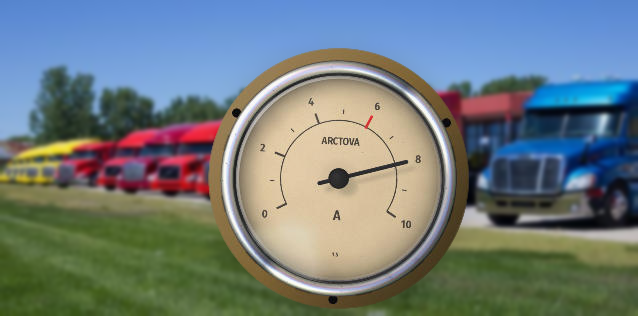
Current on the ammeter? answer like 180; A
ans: 8; A
